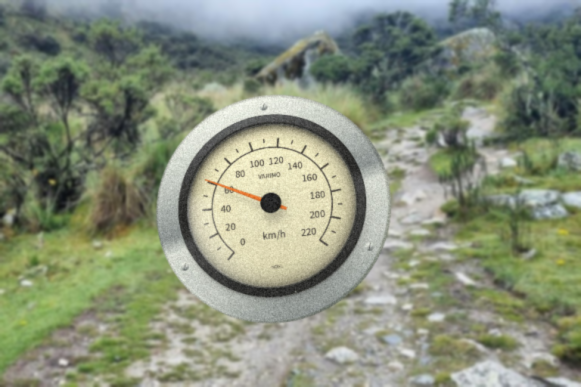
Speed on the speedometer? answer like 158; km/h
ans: 60; km/h
